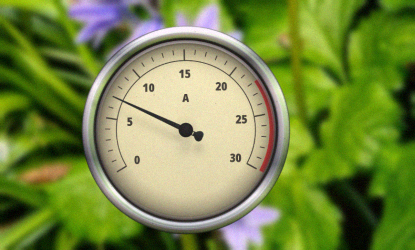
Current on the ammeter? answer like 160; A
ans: 7; A
